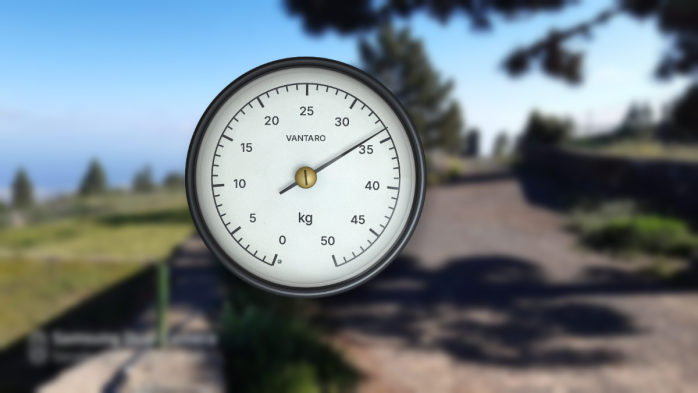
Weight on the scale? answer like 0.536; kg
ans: 34; kg
